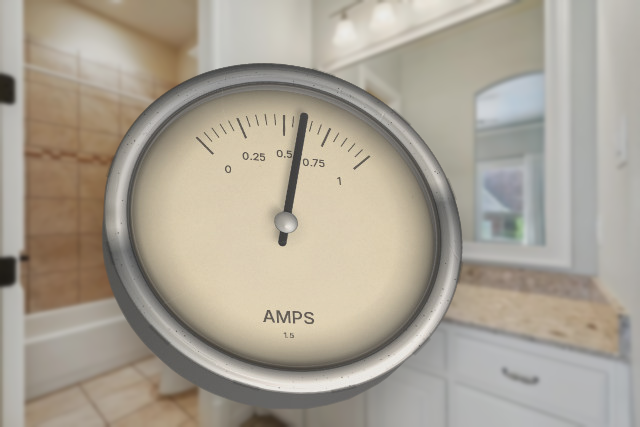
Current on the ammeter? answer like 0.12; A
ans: 0.6; A
